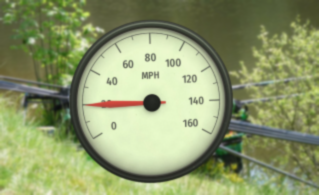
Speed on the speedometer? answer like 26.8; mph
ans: 20; mph
